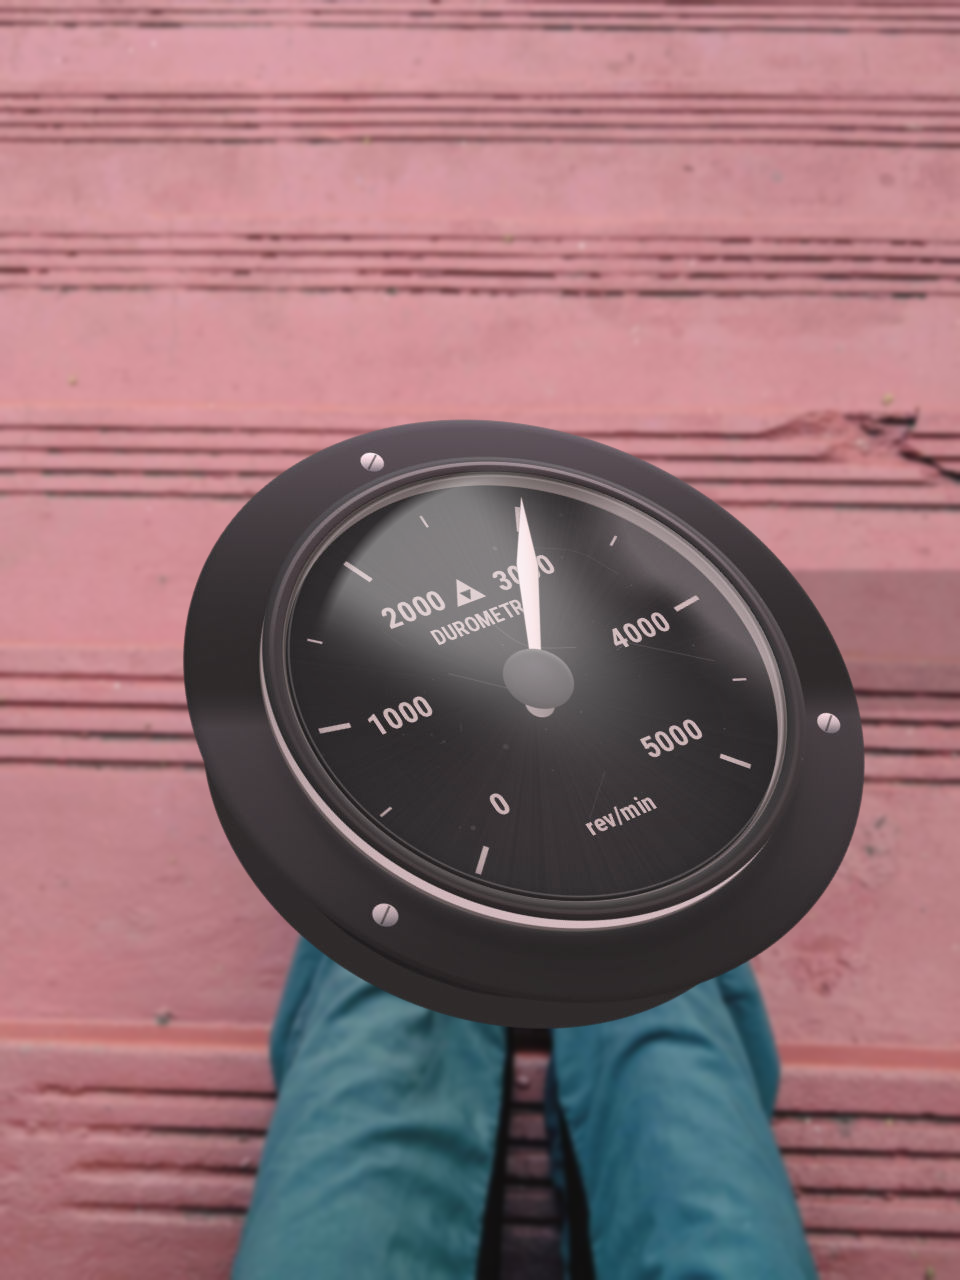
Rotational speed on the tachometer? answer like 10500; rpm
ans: 3000; rpm
